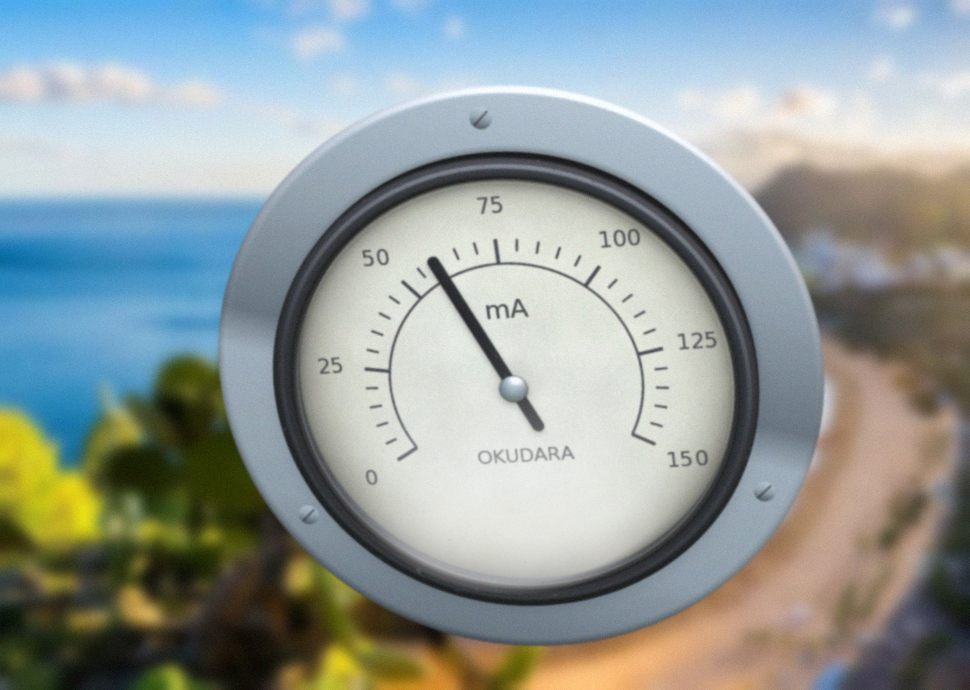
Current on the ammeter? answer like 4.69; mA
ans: 60; mA
